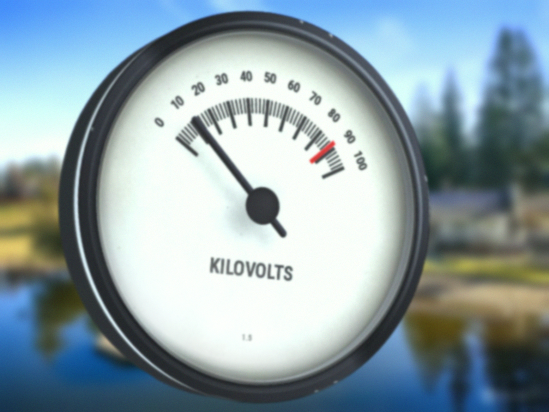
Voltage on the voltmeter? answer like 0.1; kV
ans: 10; kV
